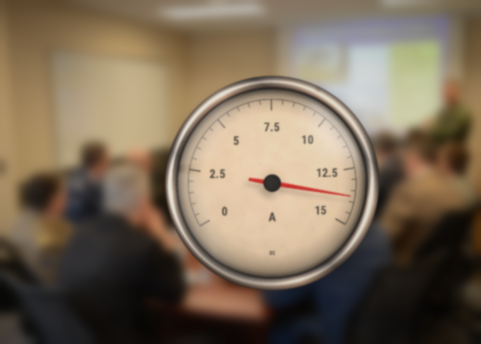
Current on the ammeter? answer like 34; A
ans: 13.75; A
